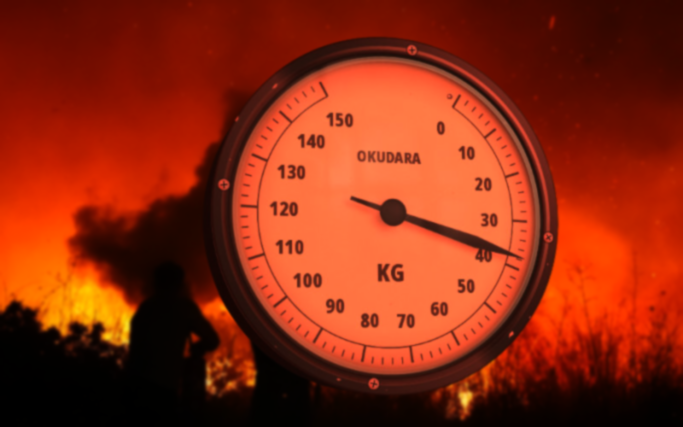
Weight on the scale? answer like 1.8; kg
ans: 38; kg
